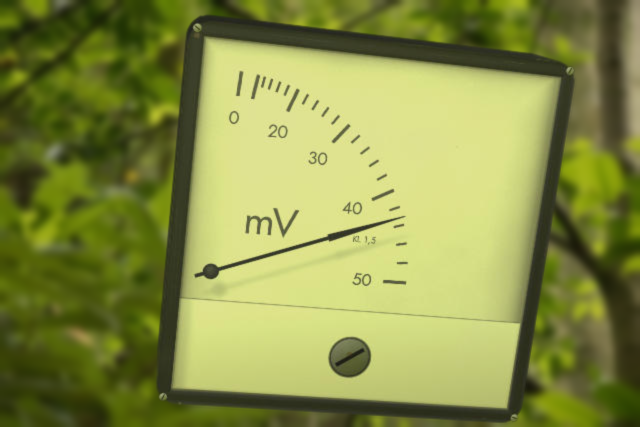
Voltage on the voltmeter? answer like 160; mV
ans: 43; mV
